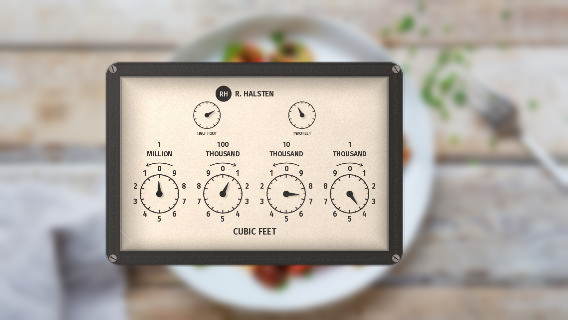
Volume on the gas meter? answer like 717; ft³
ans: 7400; ft³
